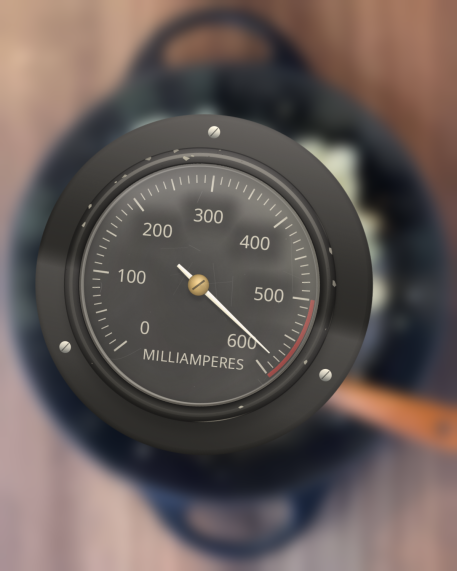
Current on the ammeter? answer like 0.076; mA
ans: 580; mA
